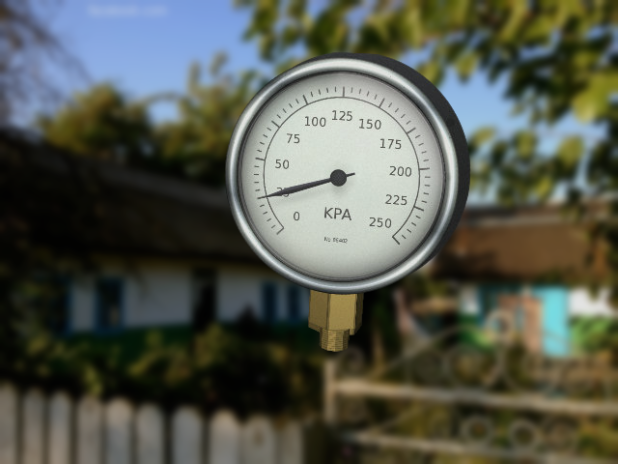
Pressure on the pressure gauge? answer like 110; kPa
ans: 25; kPa
